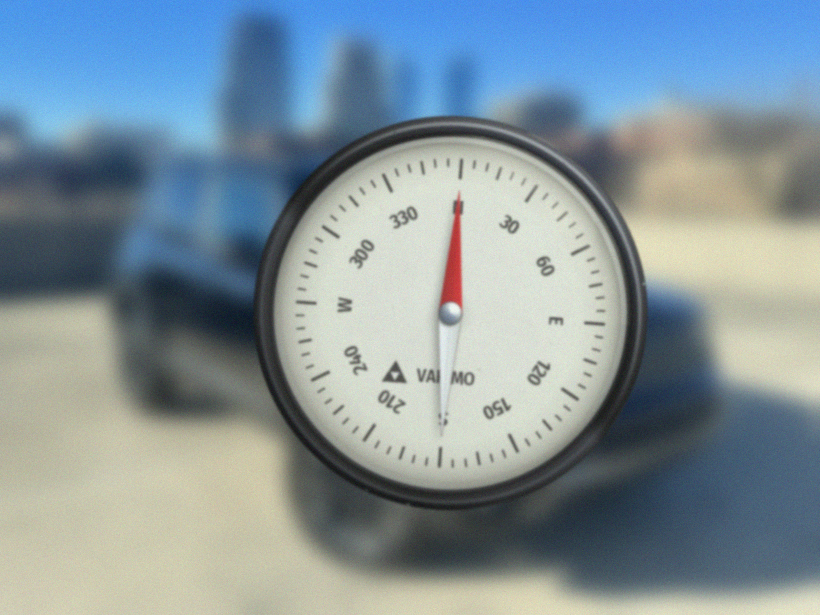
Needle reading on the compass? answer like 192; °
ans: 0; °
